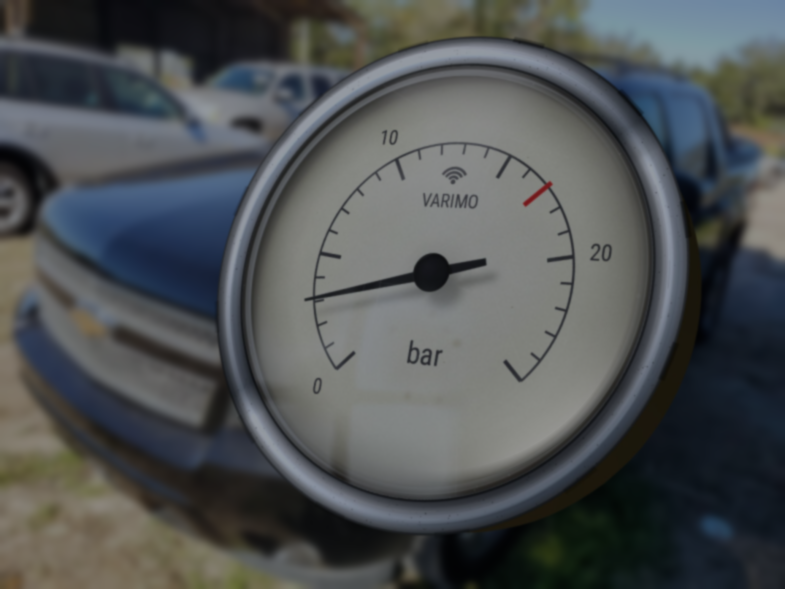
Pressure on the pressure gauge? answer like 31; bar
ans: 3; bar
